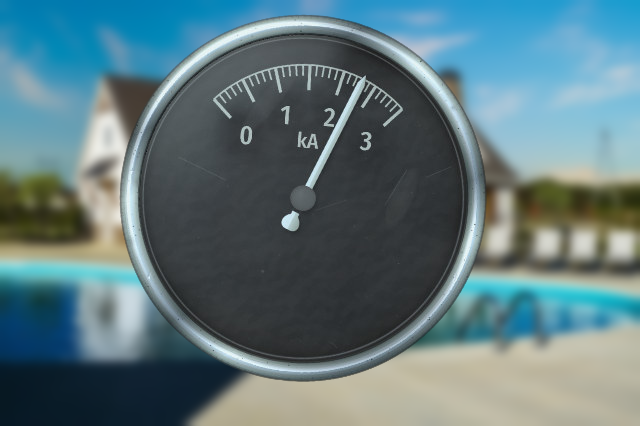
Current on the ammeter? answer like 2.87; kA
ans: 2.3; kA
